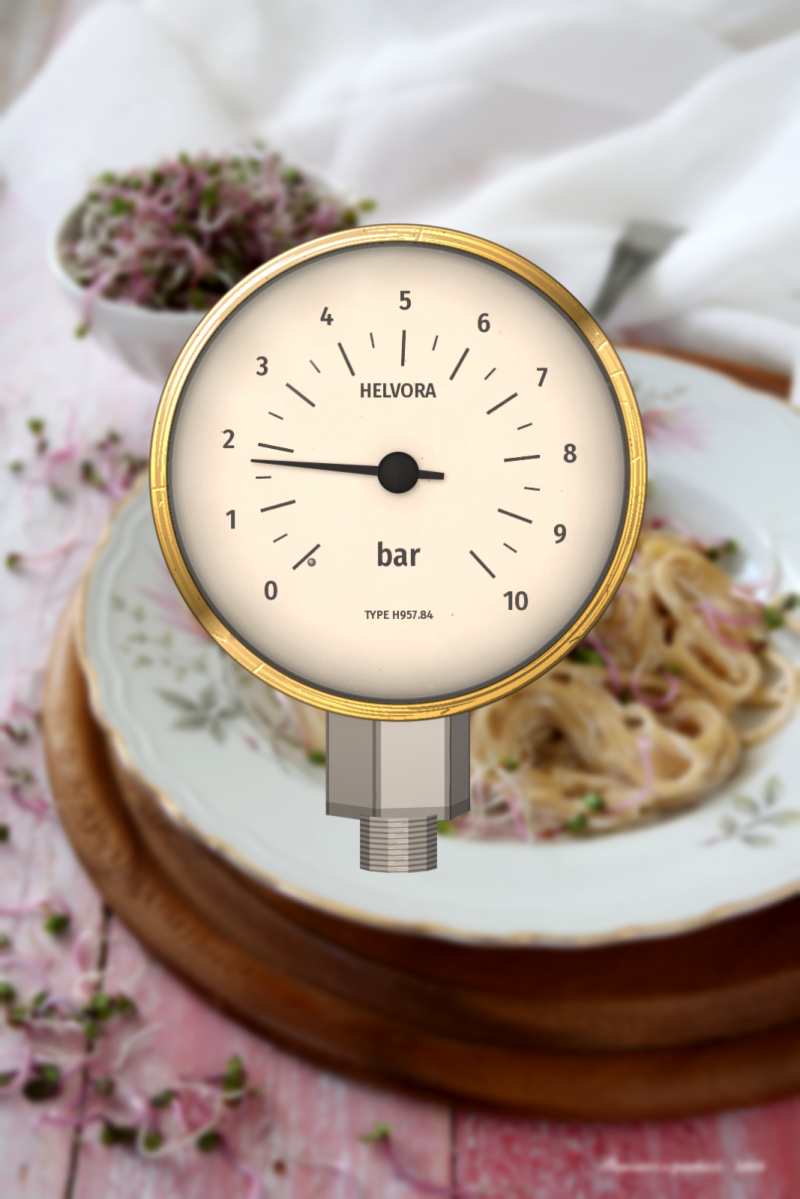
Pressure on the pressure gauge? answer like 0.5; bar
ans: 1.75; bar
